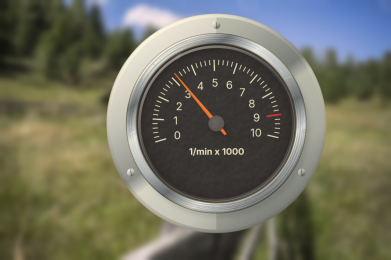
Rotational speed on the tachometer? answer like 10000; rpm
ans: 3200; rpm
